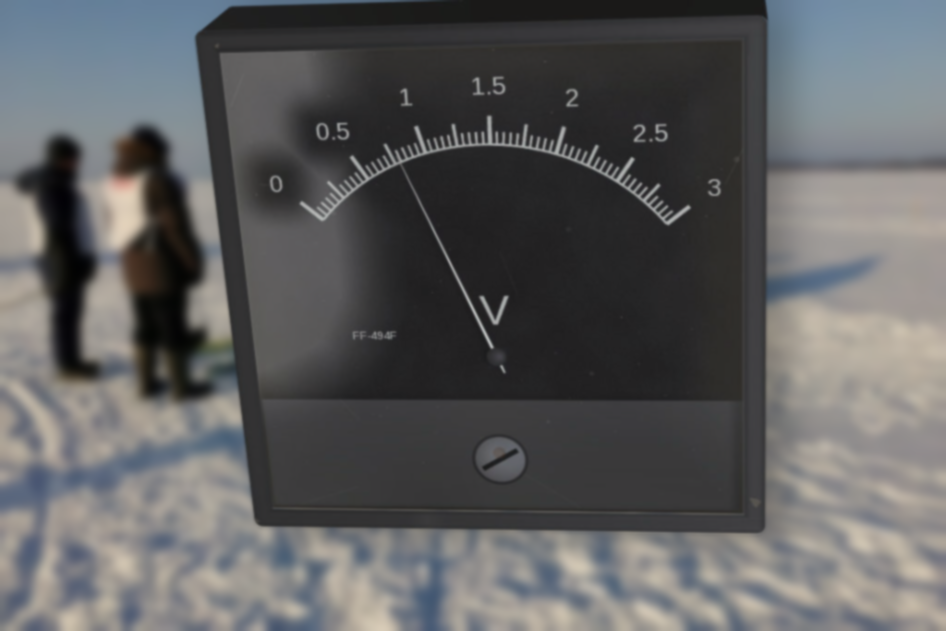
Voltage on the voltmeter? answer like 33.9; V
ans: 0.8; V
